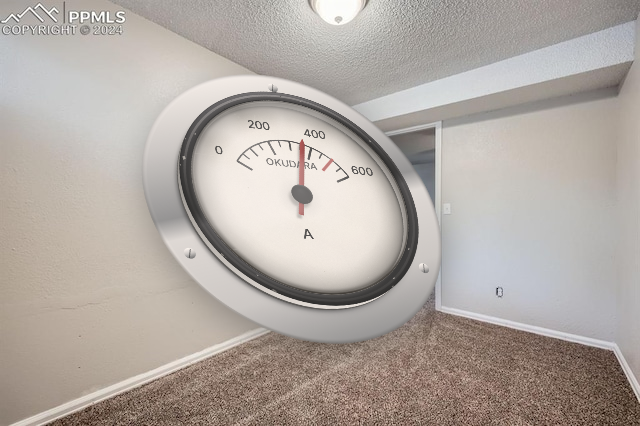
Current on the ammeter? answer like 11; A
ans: 350; A
